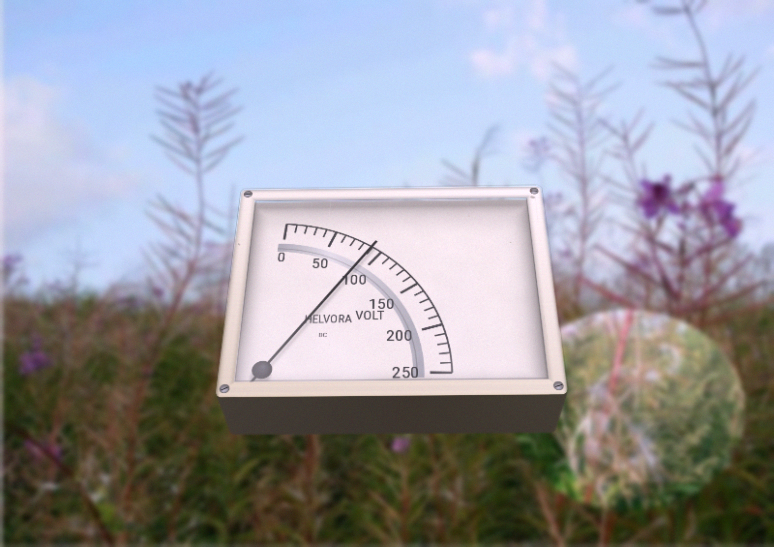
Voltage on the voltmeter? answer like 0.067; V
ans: 90; V
